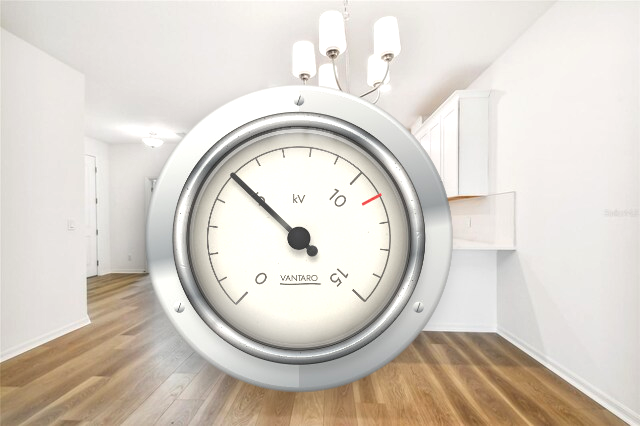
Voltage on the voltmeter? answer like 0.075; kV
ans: 5; kV
